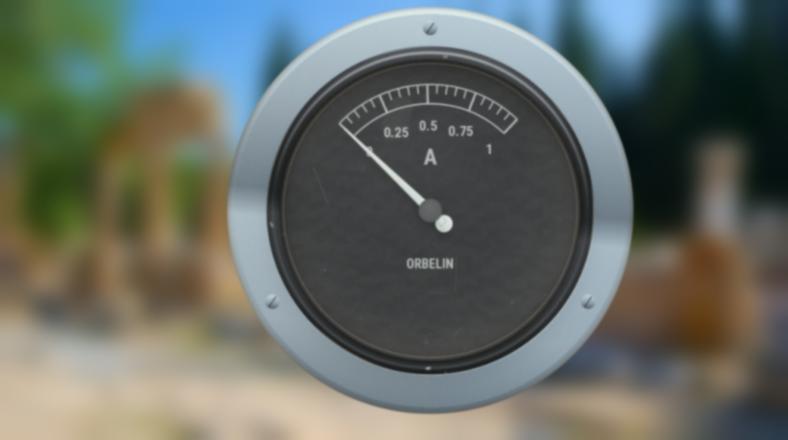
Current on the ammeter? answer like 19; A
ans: 0; A
